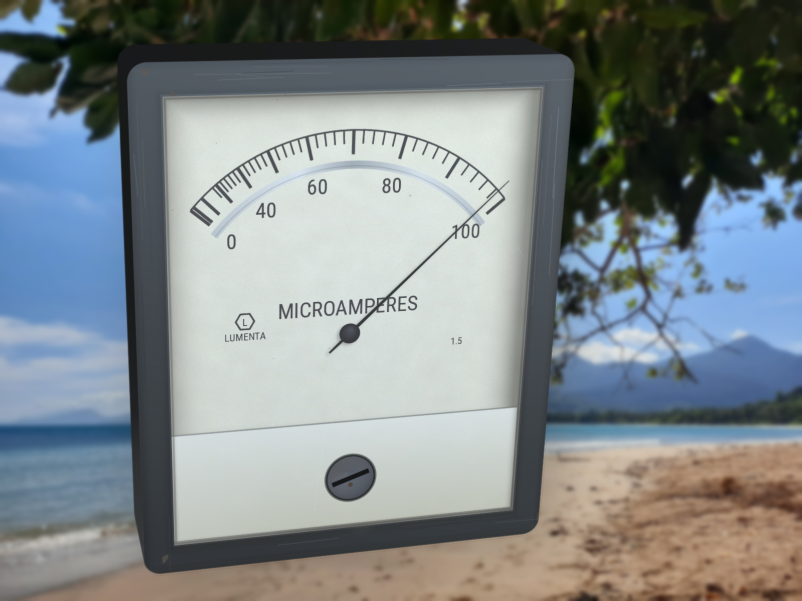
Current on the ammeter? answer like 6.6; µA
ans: 98; µA
